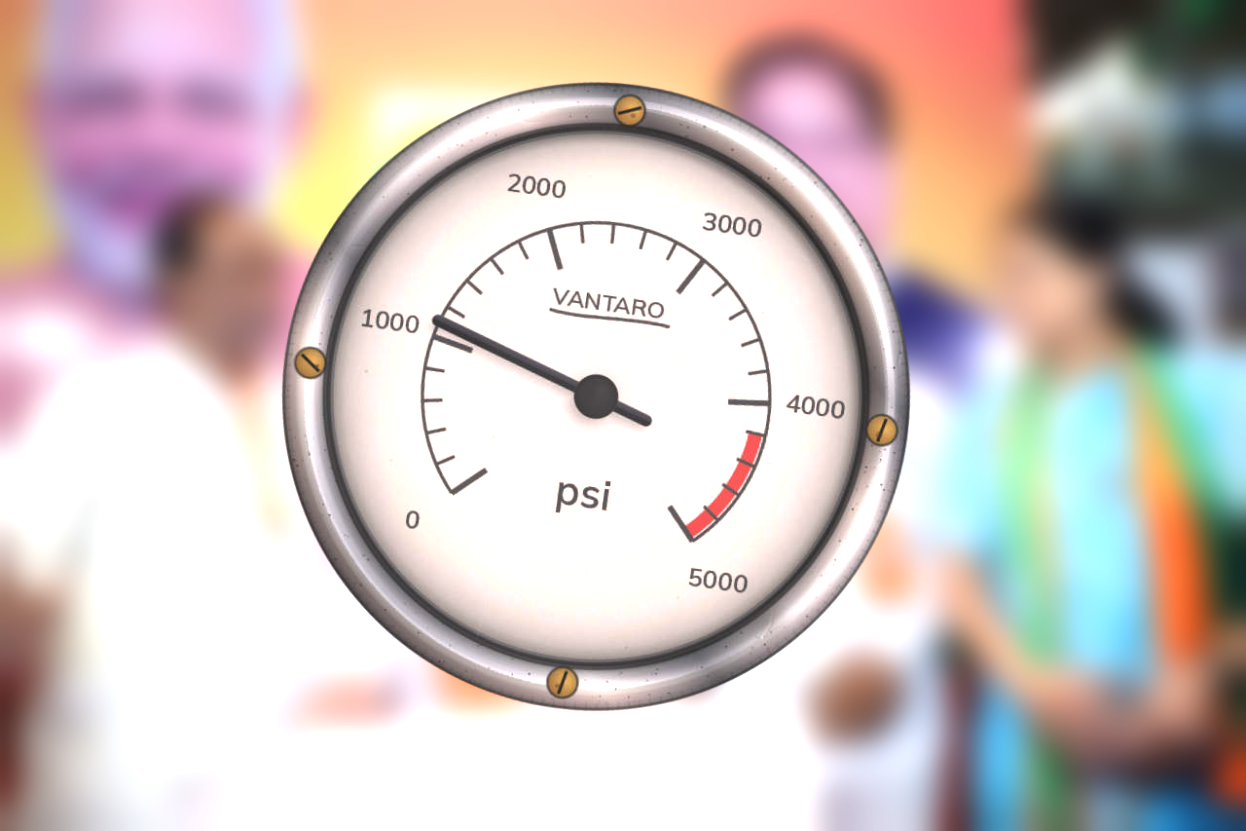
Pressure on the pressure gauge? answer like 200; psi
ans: 1100; psi
